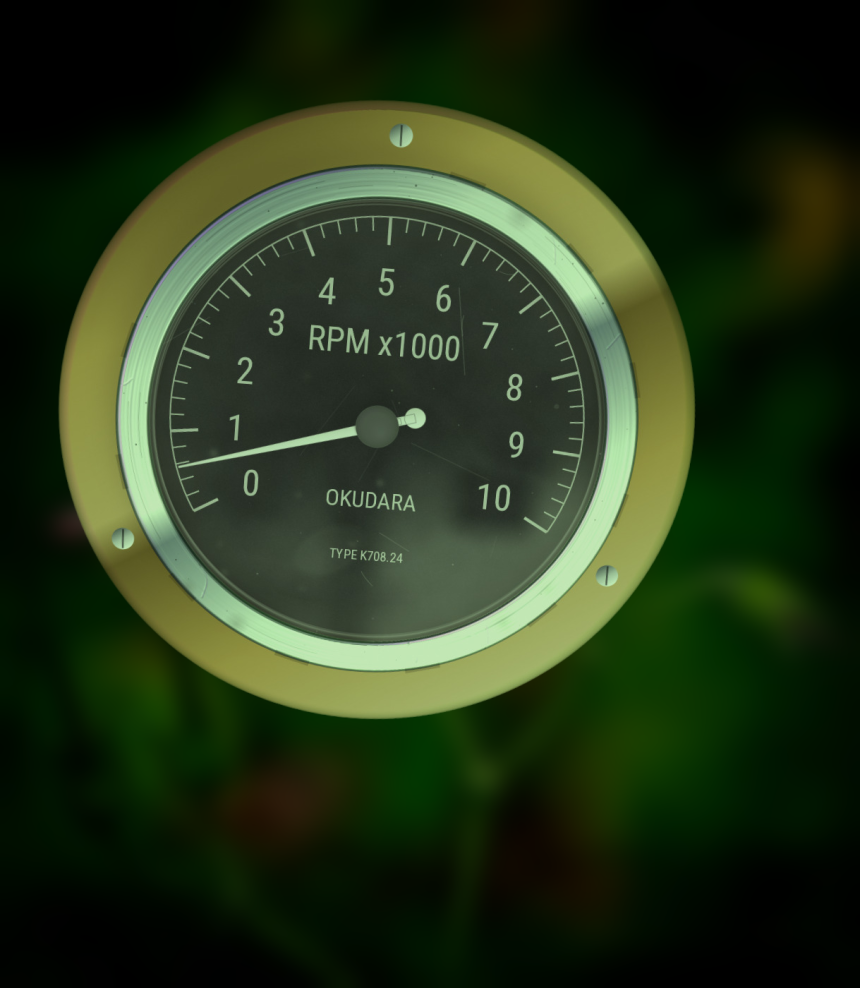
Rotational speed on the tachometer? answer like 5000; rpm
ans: 600; rpm
